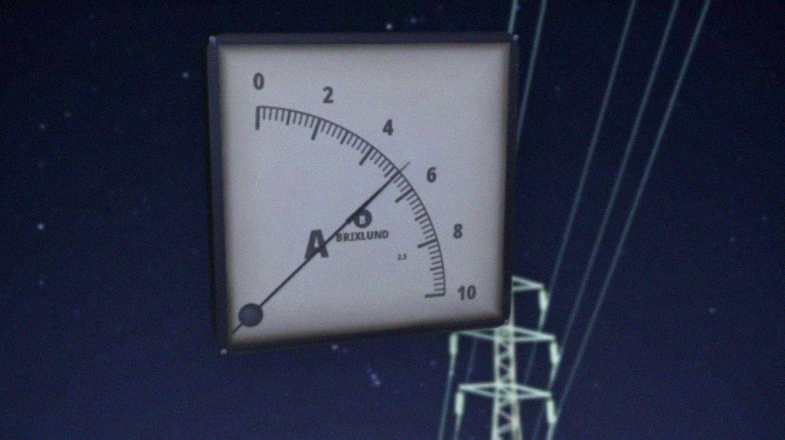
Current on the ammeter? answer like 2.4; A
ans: 5.2; A
